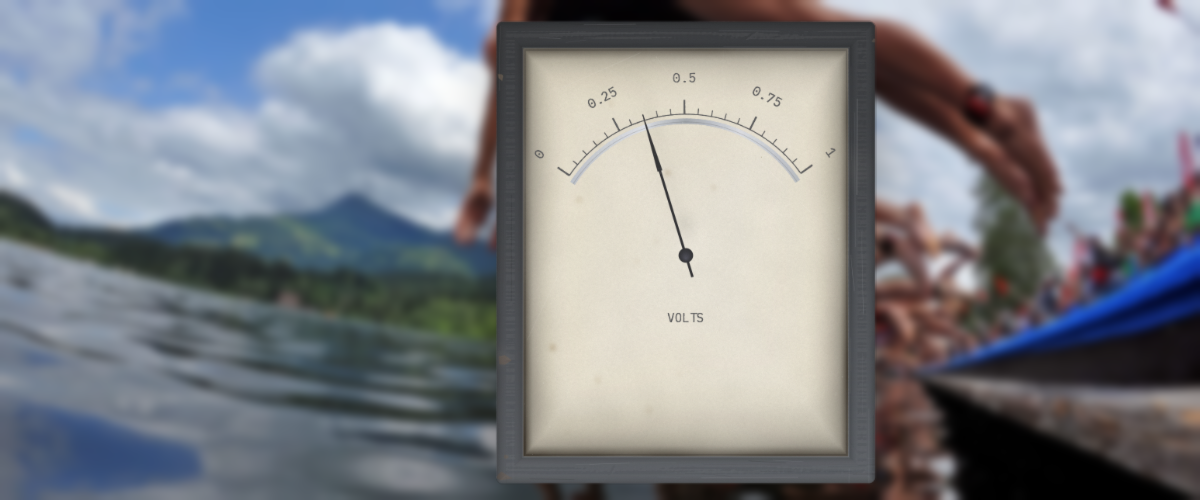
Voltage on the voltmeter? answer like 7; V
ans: 0.35; V
